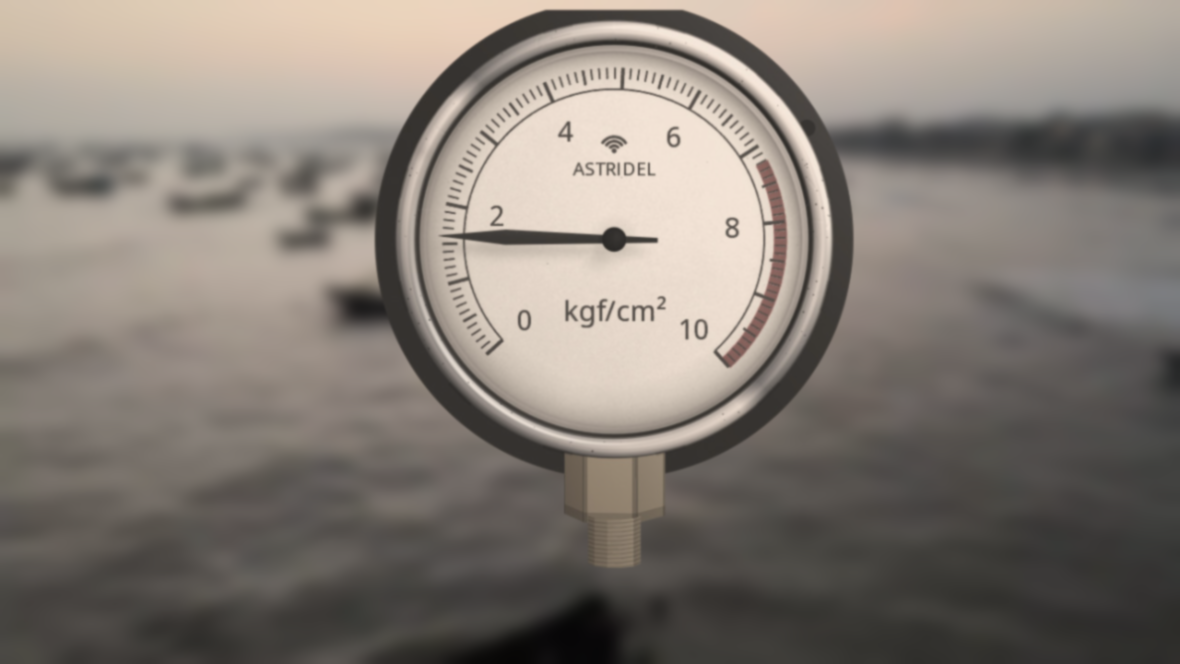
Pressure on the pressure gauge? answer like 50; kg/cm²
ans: 1.6; kg/cm²
